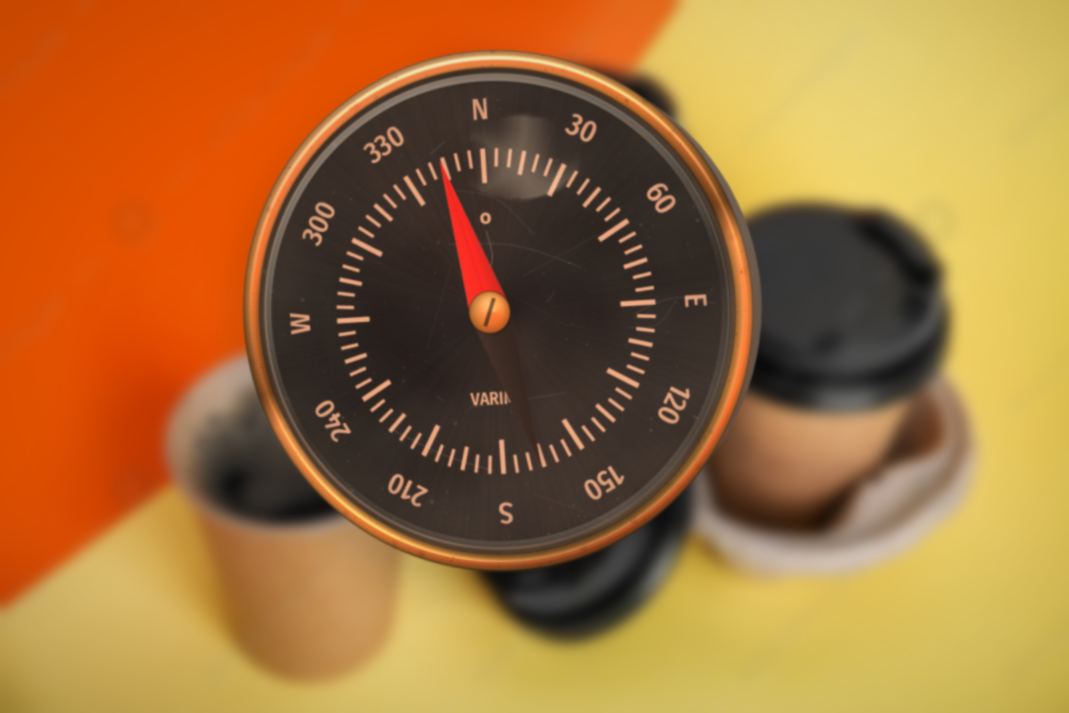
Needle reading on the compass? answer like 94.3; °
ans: 345; °
